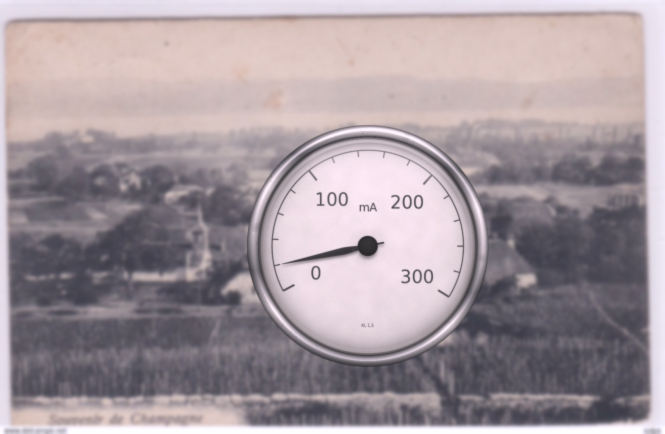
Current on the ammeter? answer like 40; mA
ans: 20; mA
